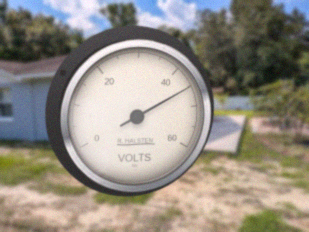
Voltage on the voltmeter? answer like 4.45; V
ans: 45; V
